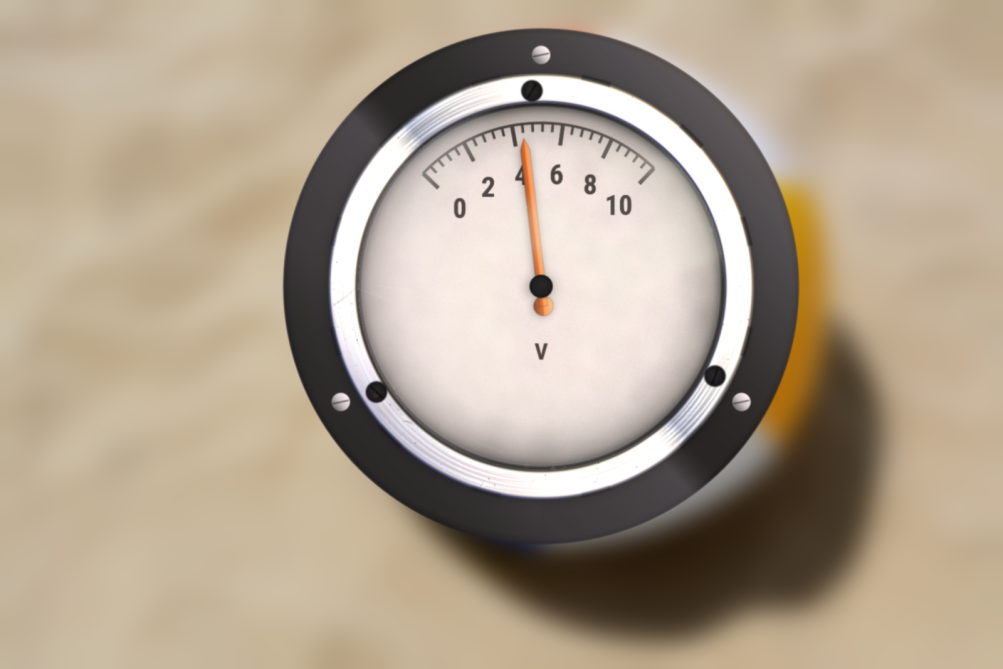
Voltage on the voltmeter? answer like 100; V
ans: 4.4; V
